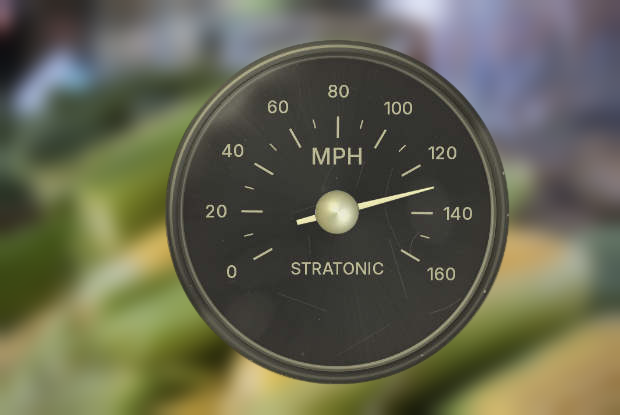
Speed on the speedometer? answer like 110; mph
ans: 130; mph
